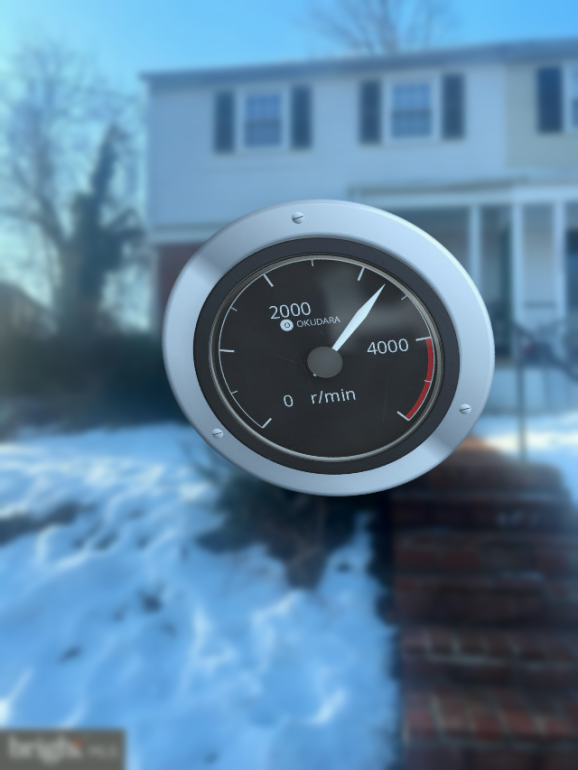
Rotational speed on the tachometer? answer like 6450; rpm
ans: 3250; rpm
